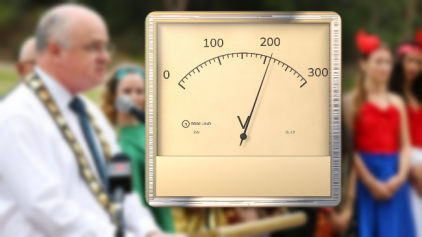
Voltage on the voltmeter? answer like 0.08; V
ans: 210; V
